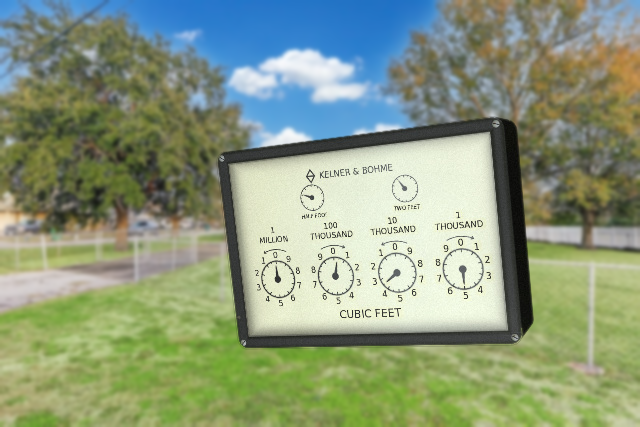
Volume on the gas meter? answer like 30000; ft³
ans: 3500; ft³
